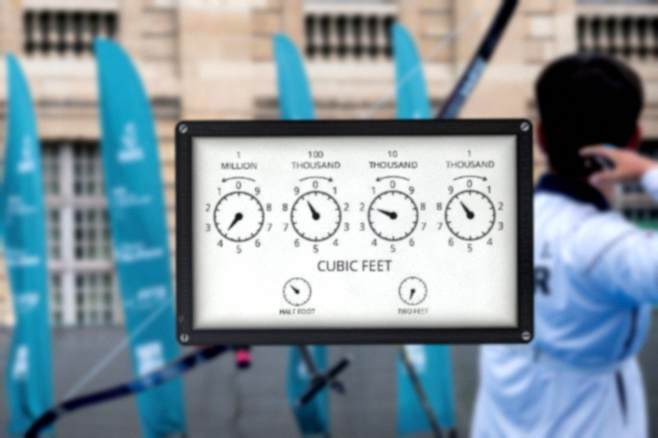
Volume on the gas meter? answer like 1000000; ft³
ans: 391900; ft³
